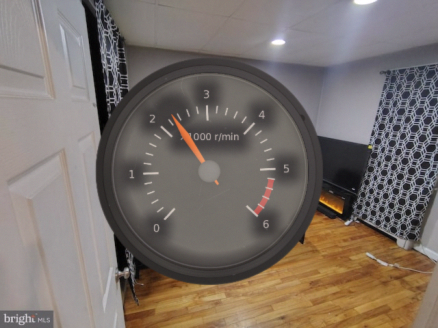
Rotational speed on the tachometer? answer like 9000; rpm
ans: 2300; rpm
